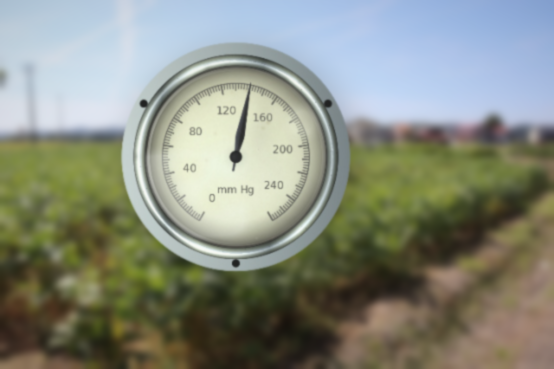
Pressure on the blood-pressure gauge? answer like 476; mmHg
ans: 140; mmHg
